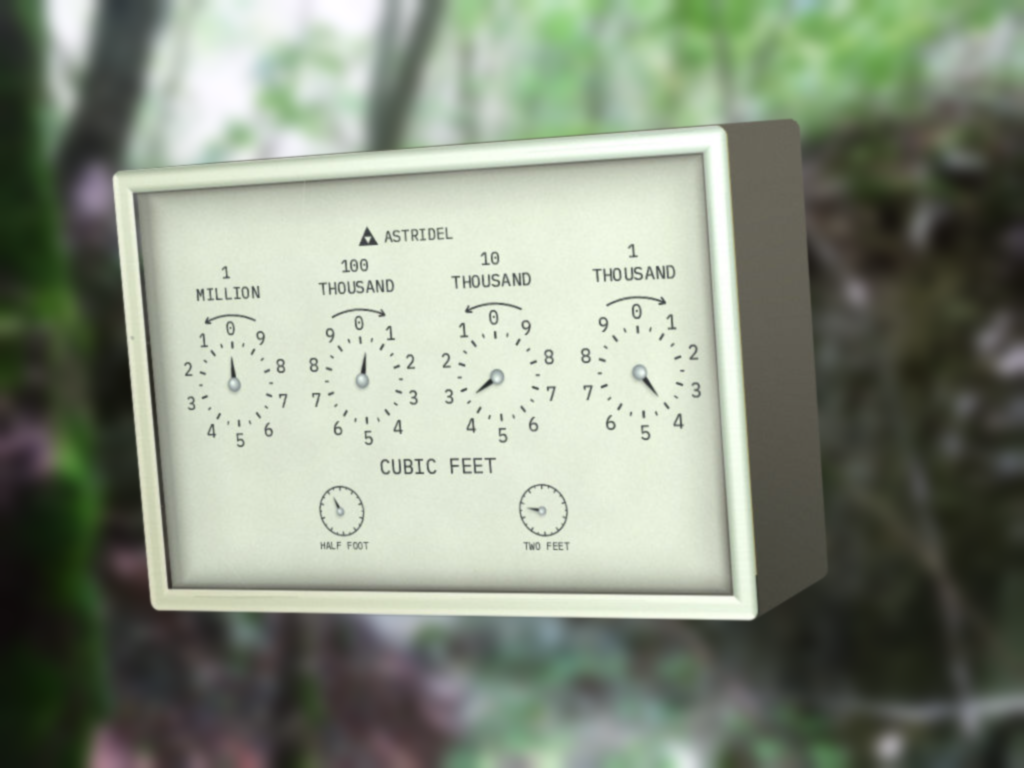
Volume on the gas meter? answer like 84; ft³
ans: 3400; ft³
